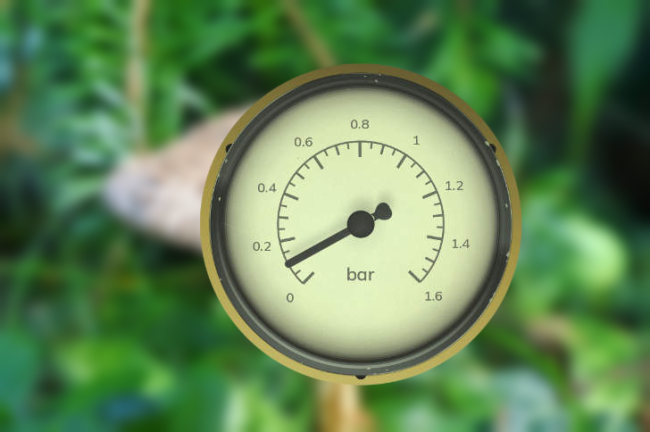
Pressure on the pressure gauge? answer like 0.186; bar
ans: 0.1; bar
